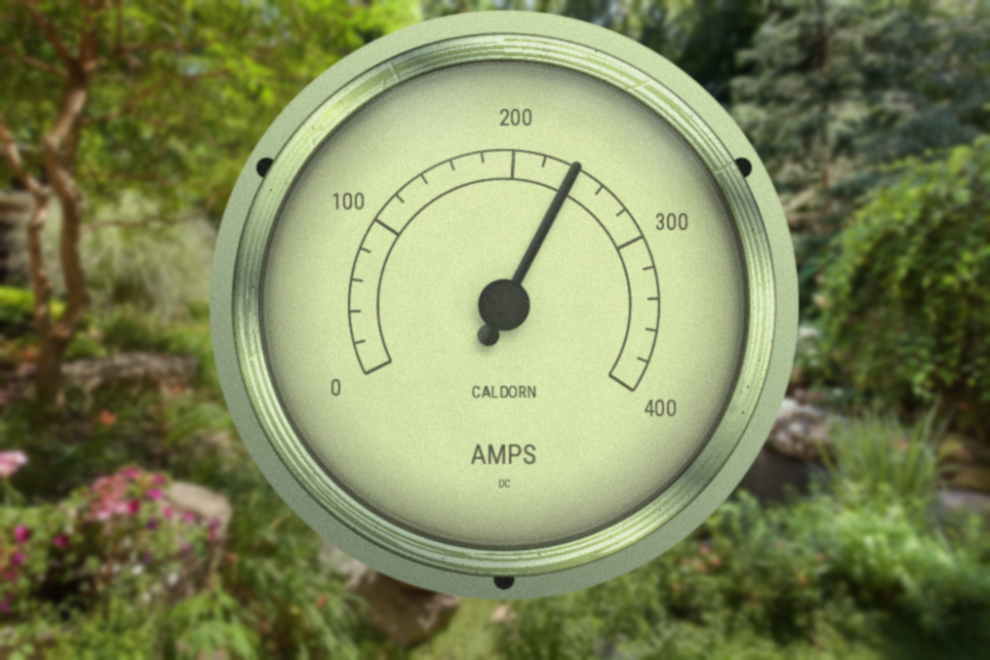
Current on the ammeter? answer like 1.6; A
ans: 240; A
